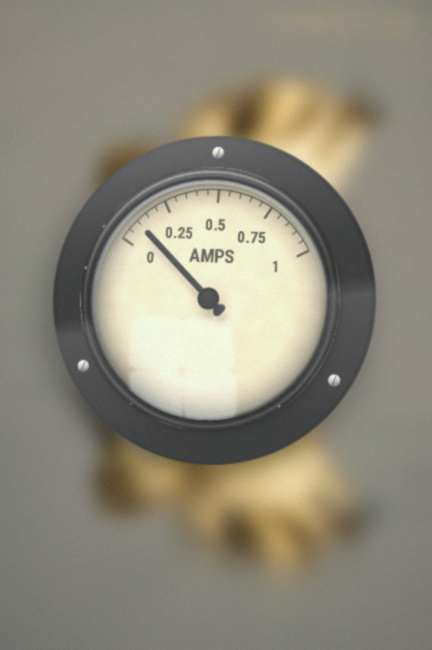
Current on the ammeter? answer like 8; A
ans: 0.1; A
